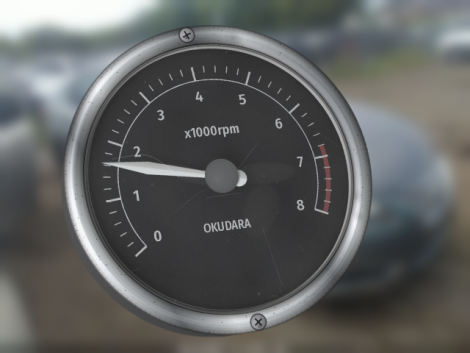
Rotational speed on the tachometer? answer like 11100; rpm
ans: 1600; rpm
